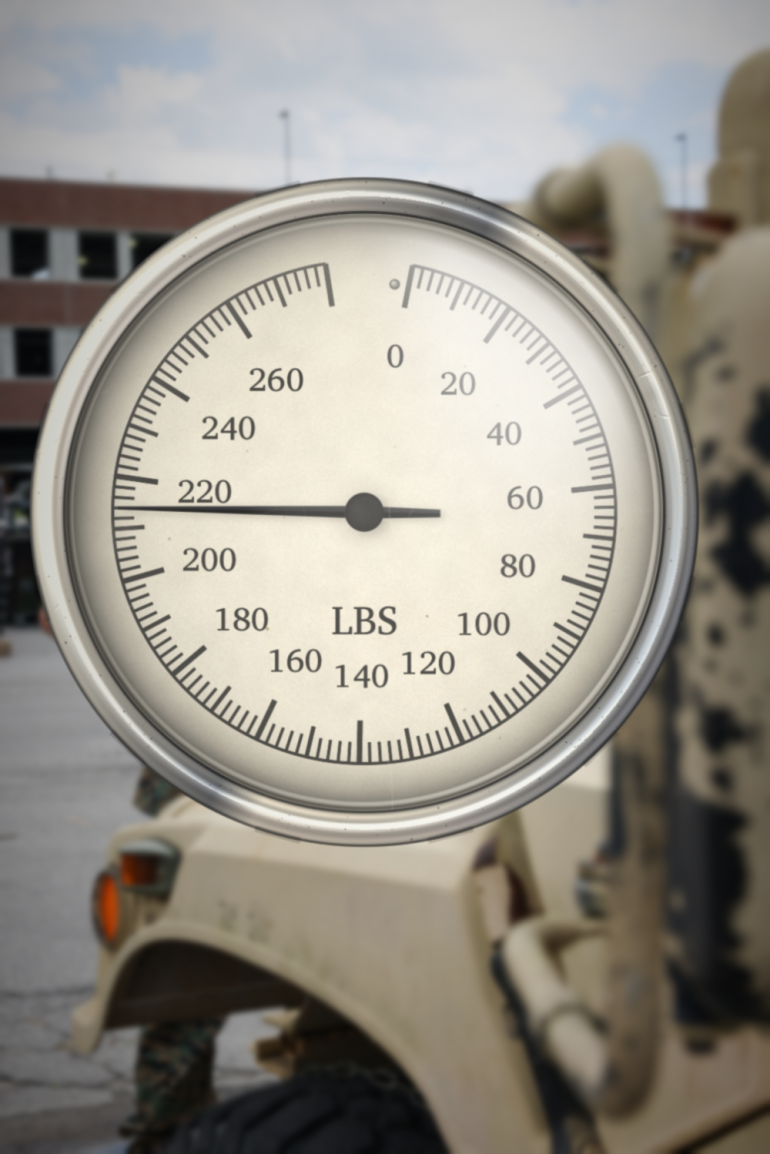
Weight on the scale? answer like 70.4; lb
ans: 214; lb
